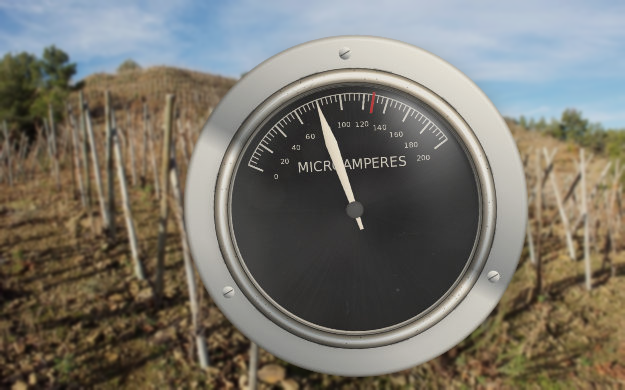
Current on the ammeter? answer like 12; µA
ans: 80; µA
